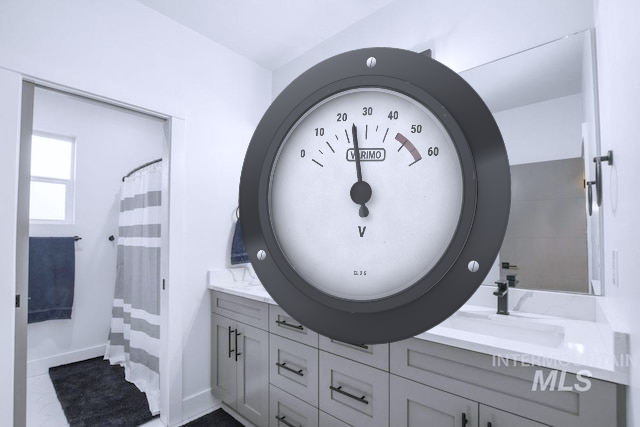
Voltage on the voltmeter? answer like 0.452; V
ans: 25; V
